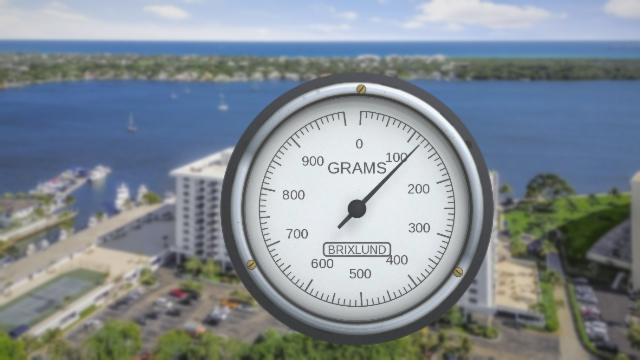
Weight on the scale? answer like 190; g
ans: 120; g
